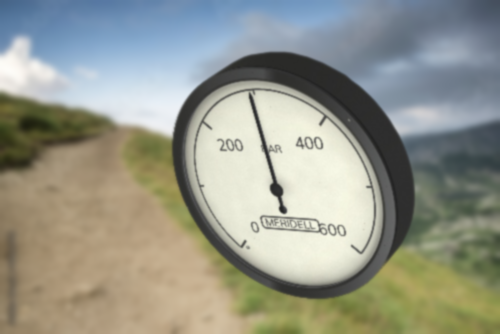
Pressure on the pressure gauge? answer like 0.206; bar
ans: 300; bar
